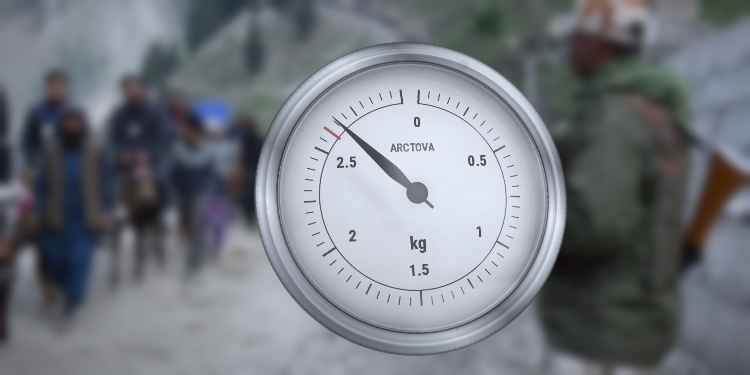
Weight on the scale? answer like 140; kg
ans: 2.65; kg
